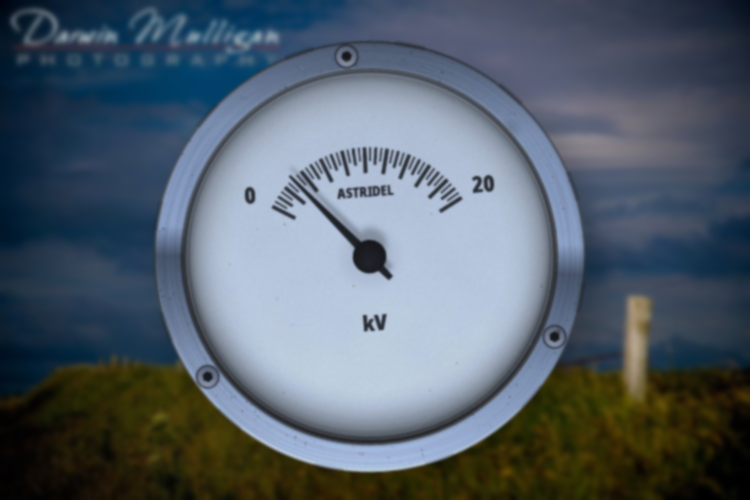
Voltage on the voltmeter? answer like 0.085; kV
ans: 3; kV
